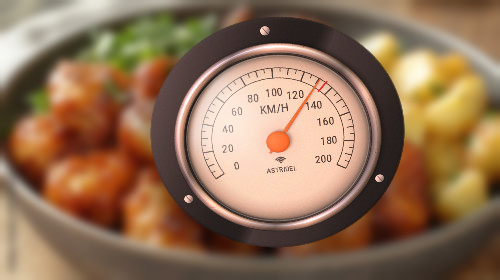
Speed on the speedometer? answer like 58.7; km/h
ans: 130; km/h
